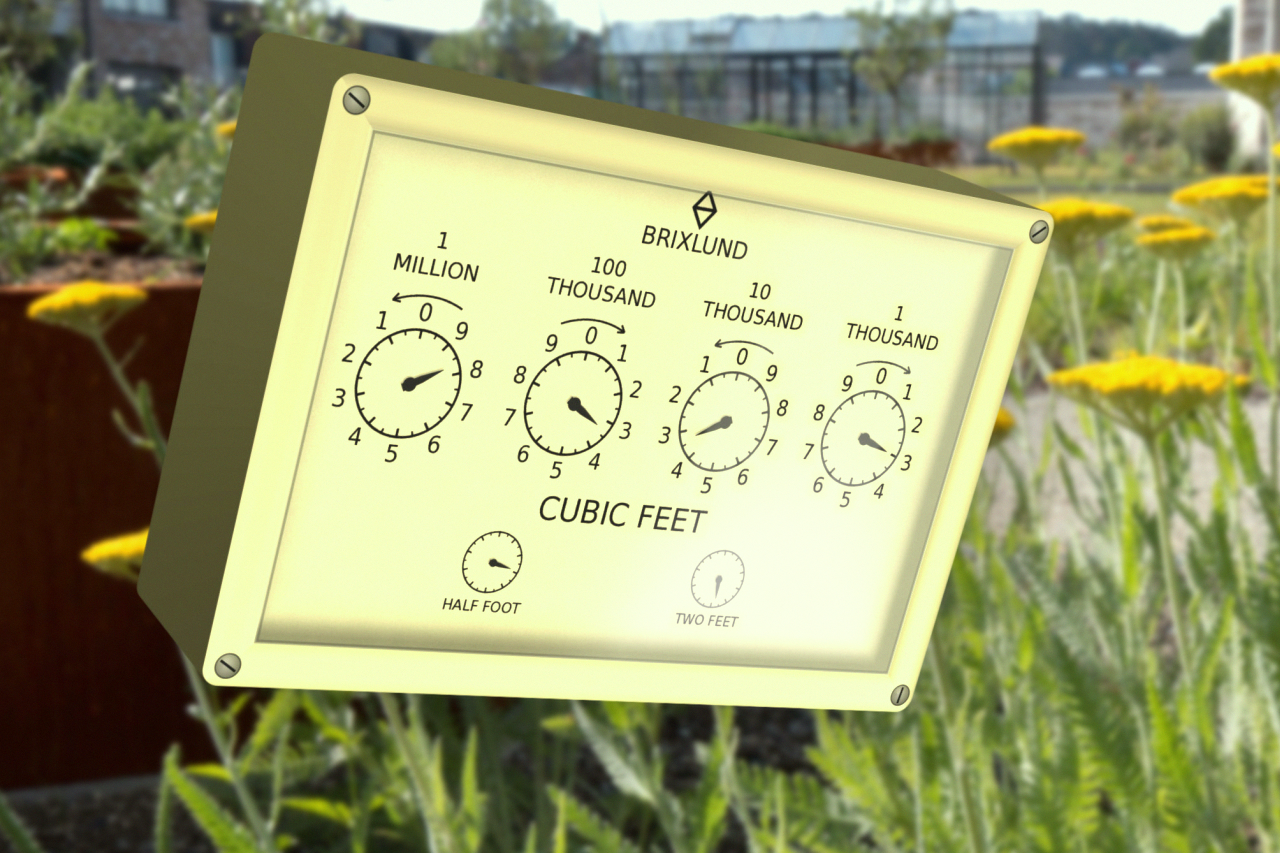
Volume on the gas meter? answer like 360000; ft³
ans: 833300; ft³
